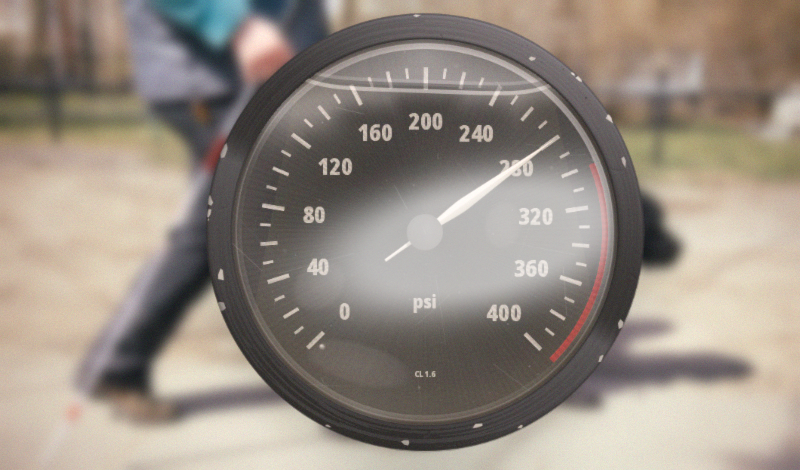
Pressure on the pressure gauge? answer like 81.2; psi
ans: 280; psi
